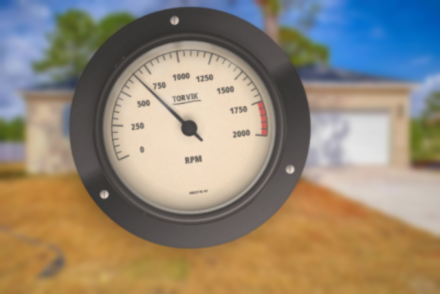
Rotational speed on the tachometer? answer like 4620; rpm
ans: 650; rpm
